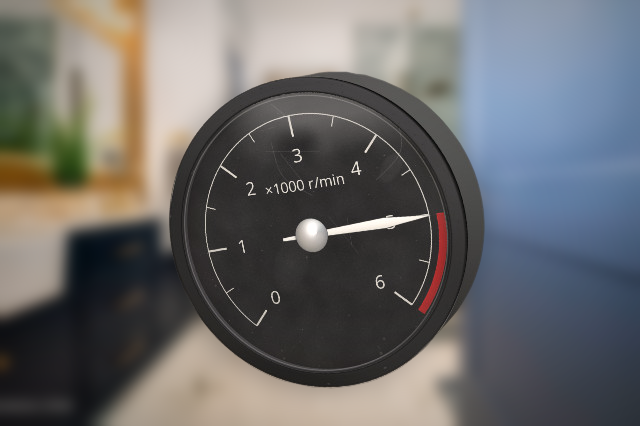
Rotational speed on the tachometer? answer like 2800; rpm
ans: 5000; rpm
